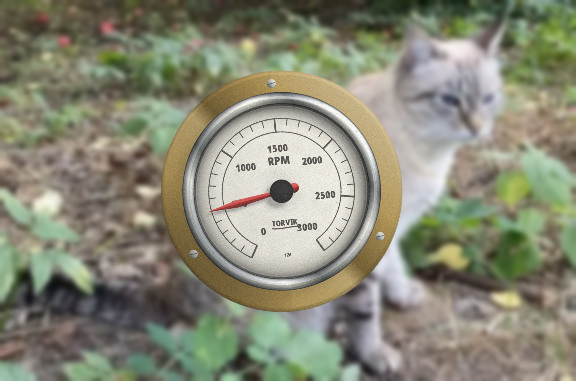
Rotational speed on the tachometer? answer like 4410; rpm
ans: 500; rpm
